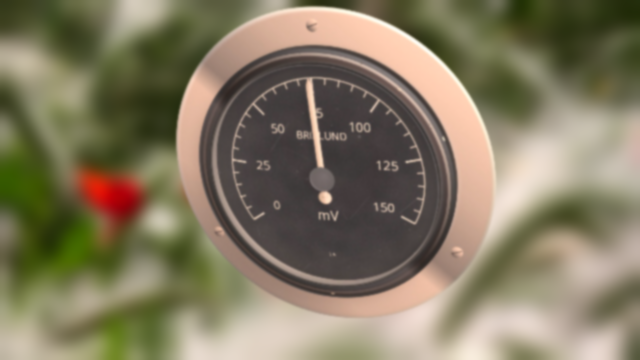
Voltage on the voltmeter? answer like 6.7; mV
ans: 75; mV
